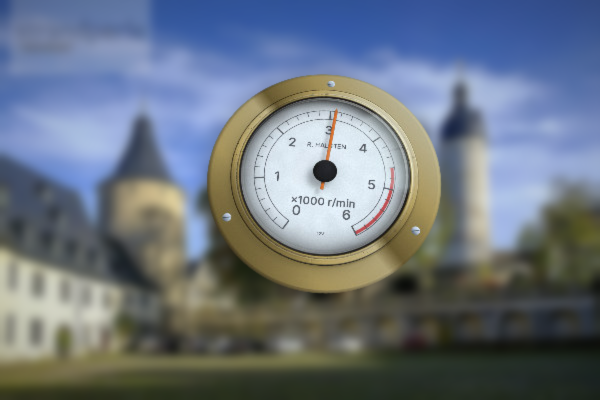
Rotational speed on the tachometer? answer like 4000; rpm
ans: 3100; rpm
